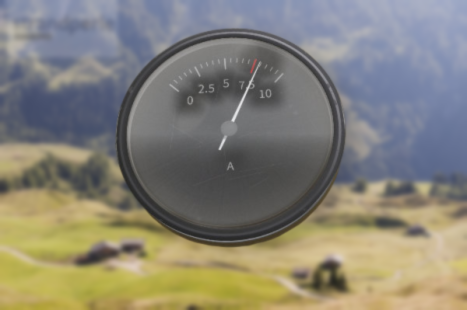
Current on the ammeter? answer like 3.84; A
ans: 8; A
